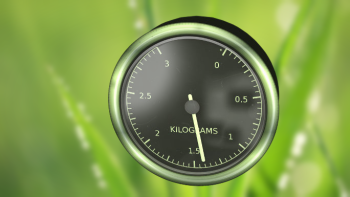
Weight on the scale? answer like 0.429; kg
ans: 1.4; kg
